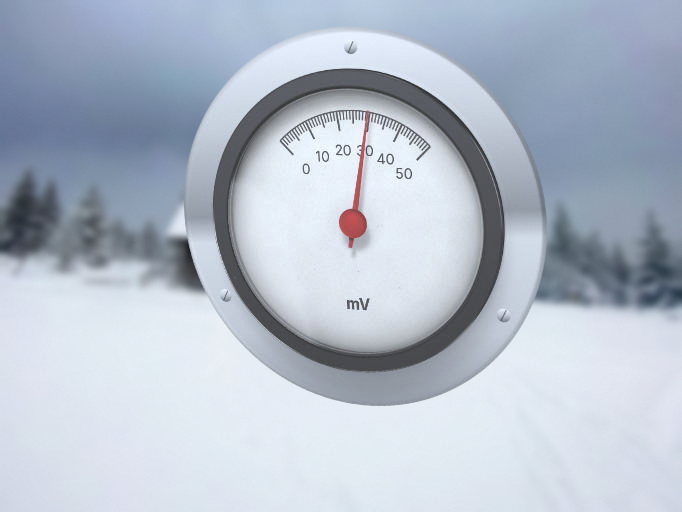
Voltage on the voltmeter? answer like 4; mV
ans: 30; mV
